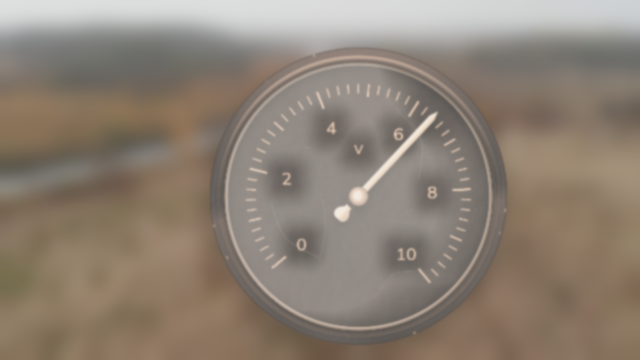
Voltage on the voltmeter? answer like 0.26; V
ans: 6.4; V
